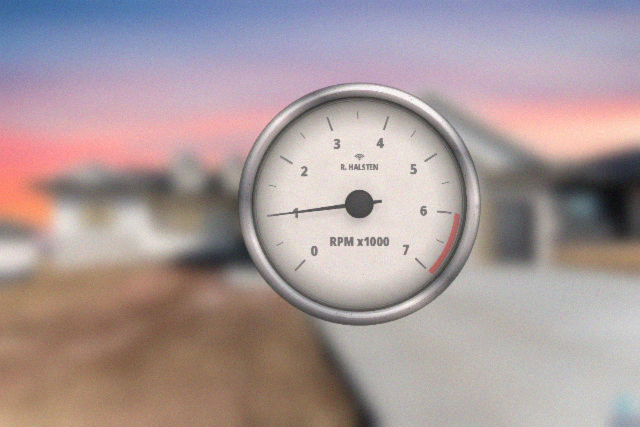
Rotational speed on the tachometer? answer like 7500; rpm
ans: 1000; rpm
